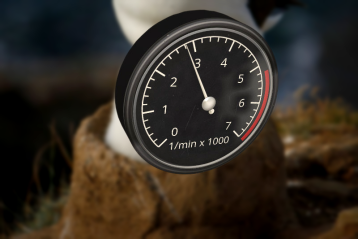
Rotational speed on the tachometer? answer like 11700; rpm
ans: 2800; rpm
